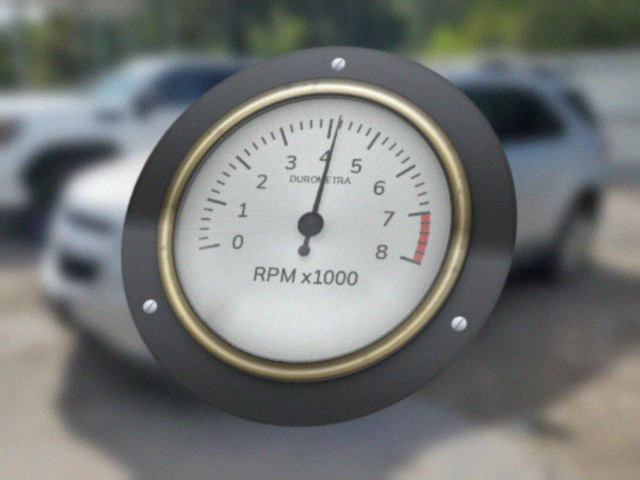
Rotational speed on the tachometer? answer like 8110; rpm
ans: 4200; rpm
